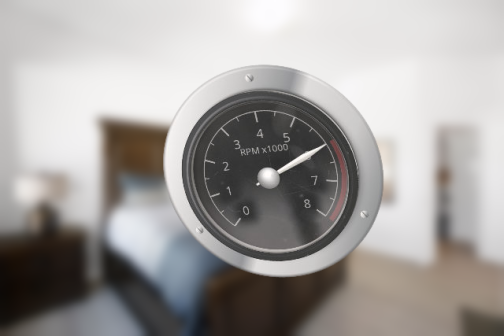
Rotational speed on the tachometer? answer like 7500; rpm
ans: 6000; rpm
